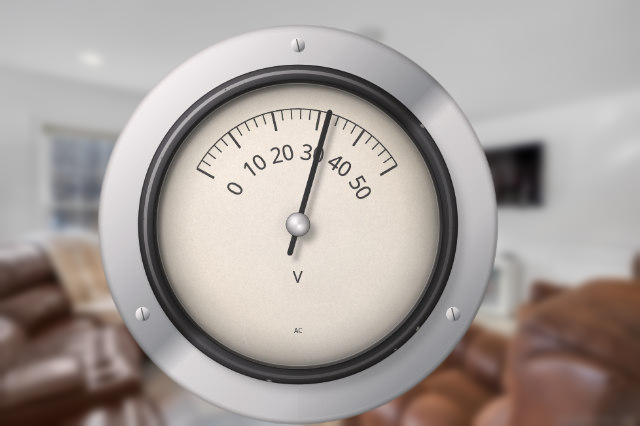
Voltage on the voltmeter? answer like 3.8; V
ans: 32; V
